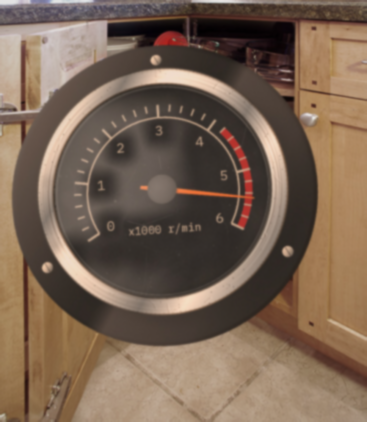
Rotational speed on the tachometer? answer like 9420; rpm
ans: 5500; rpm
